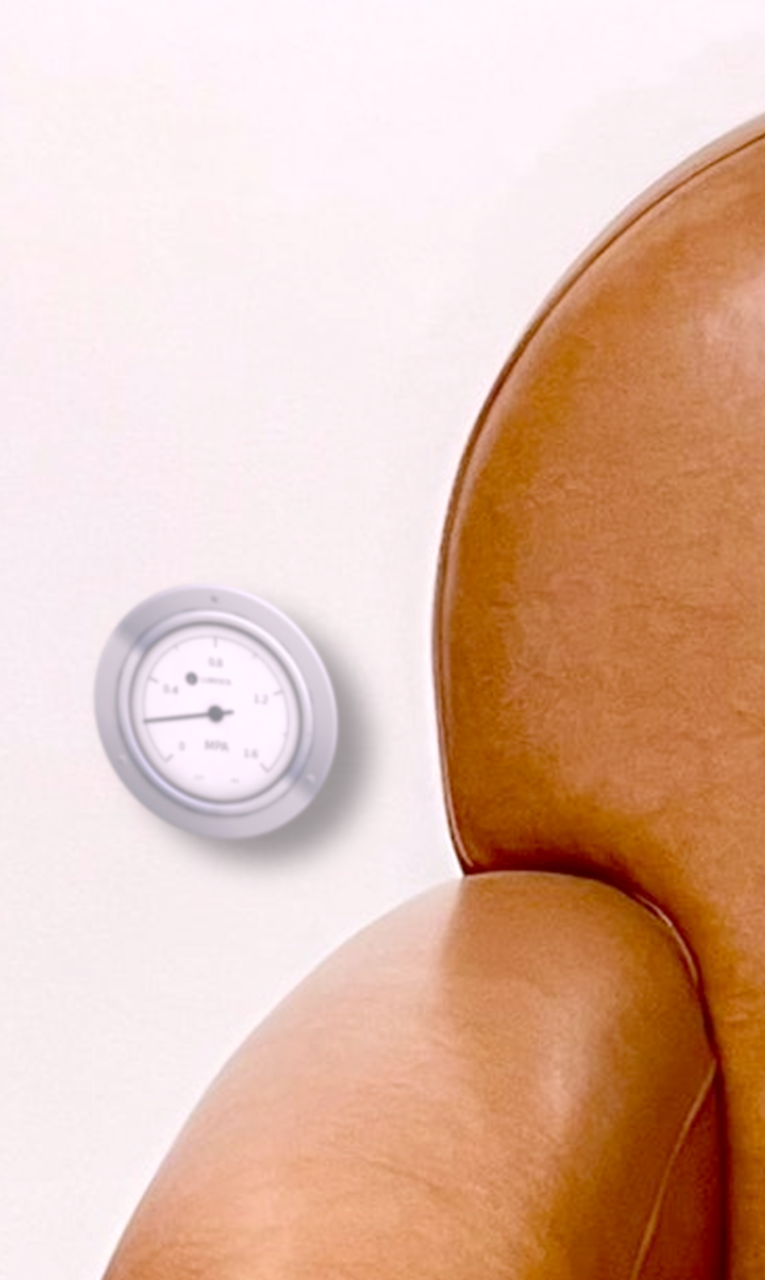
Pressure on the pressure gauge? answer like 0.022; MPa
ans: 0.2; MPa
